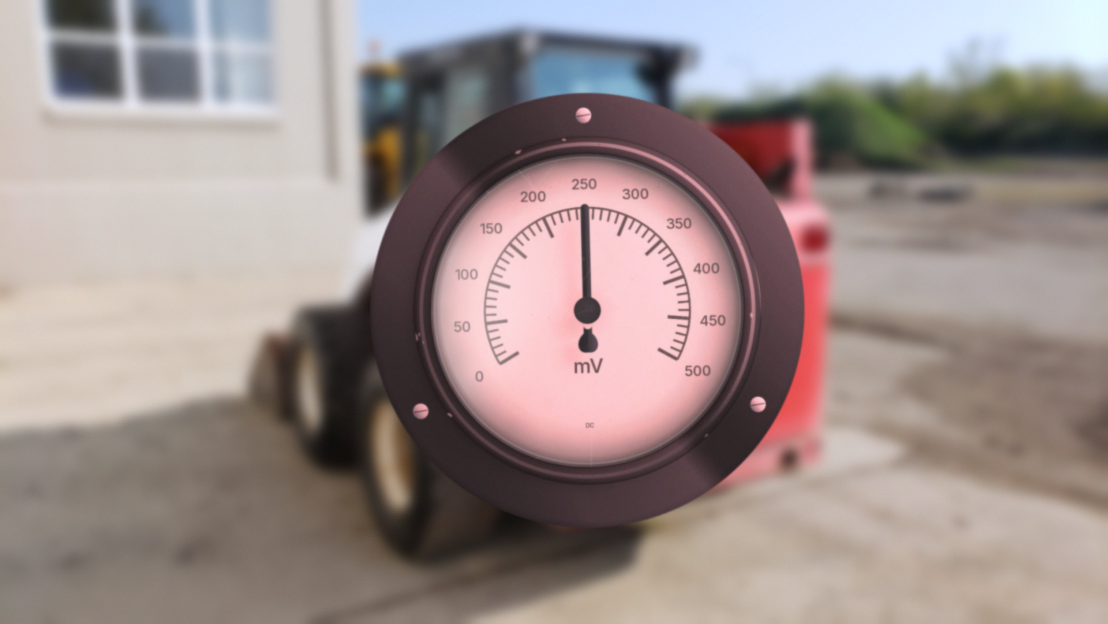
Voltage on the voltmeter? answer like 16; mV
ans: 250; mV
